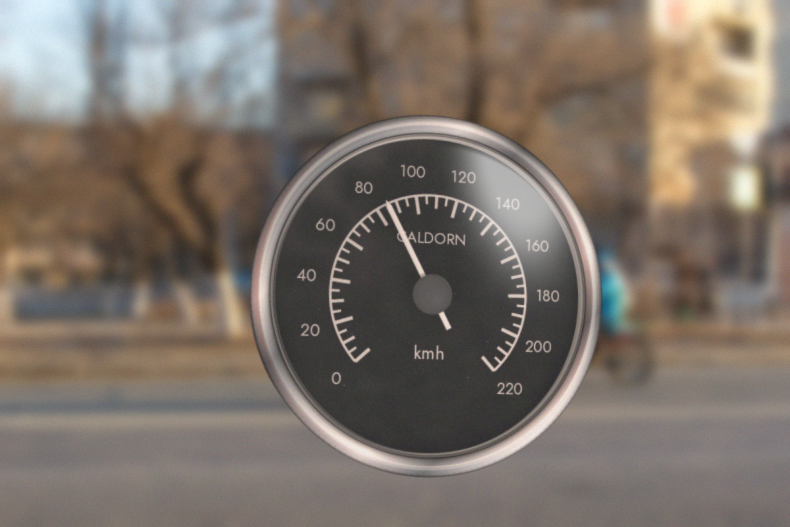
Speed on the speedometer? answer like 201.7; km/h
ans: 85; km/h
